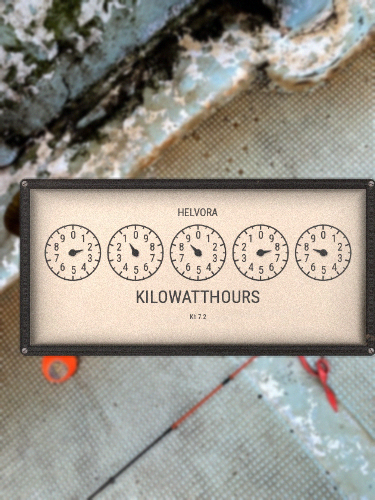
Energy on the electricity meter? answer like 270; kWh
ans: 20878; kWh
